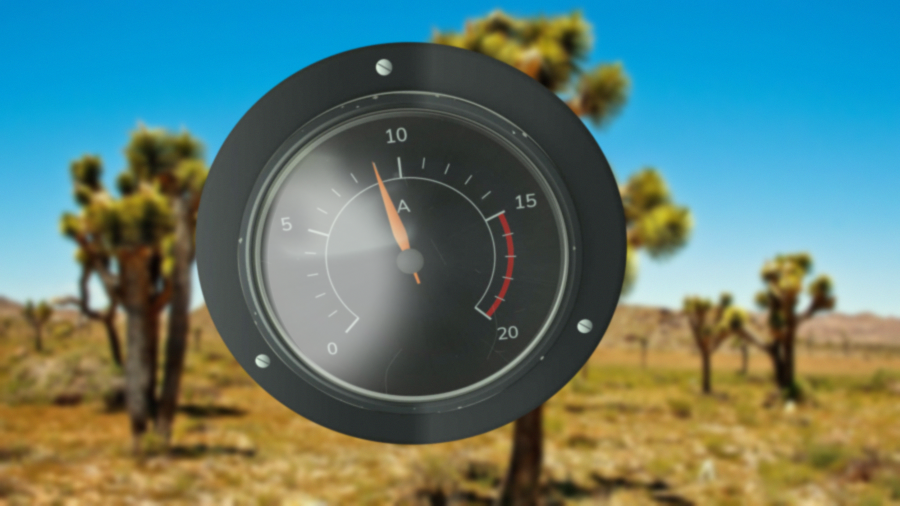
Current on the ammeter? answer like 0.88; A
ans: 9; A
